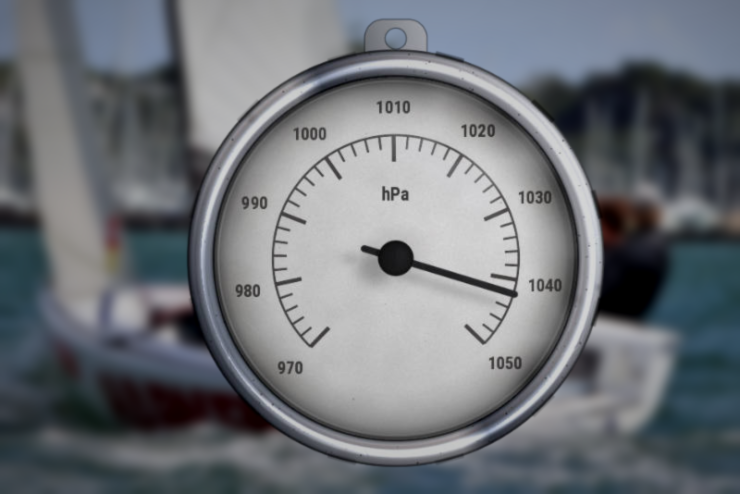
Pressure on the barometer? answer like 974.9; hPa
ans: 1042; hPa
